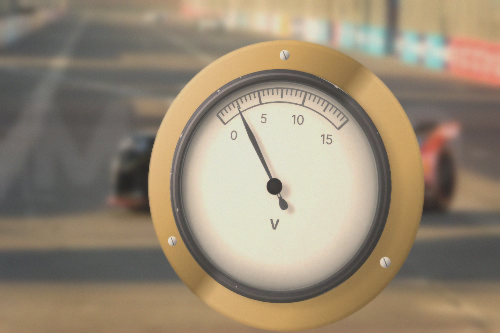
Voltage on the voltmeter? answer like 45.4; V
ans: 2.5; V
